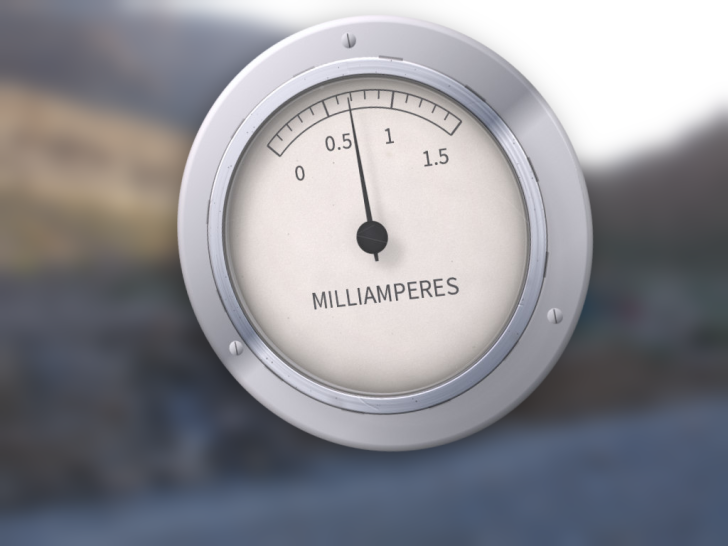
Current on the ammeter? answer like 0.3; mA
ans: 0.7; mA
